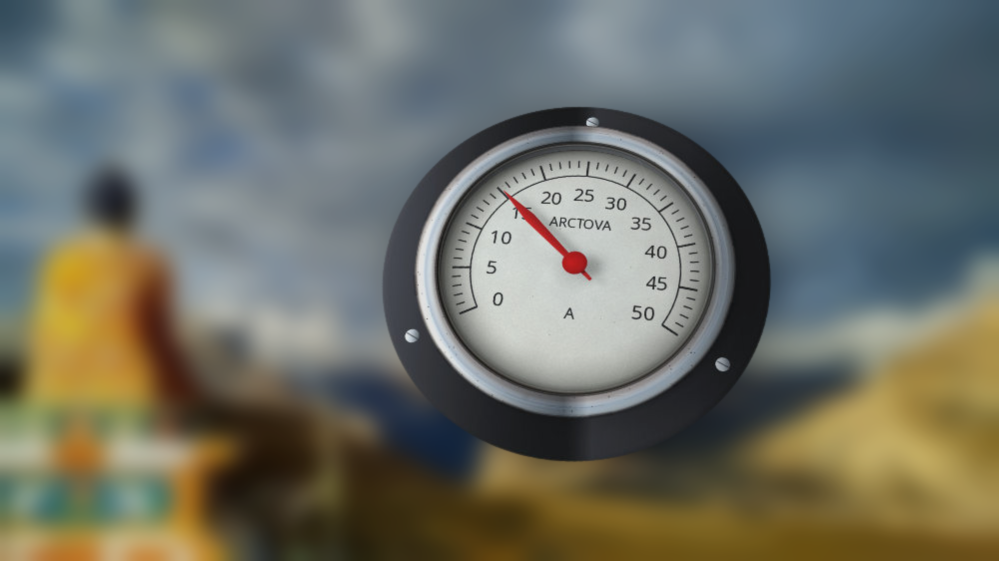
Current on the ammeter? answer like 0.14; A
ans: 15; A
